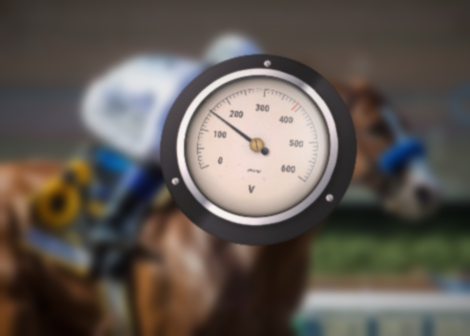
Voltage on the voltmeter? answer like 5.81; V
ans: 150; V
